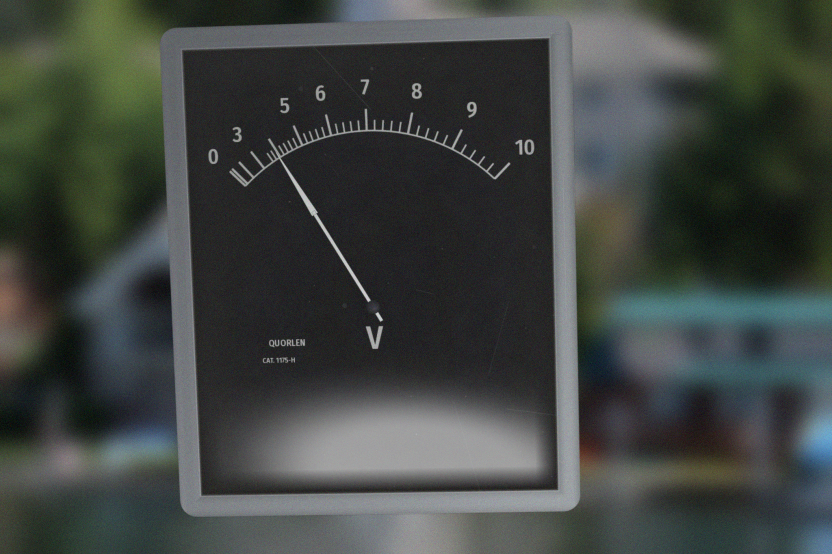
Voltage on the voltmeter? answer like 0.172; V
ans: 4; V
